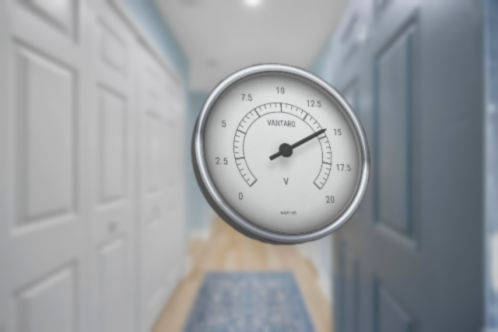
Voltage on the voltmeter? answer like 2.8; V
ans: 14.5; V
